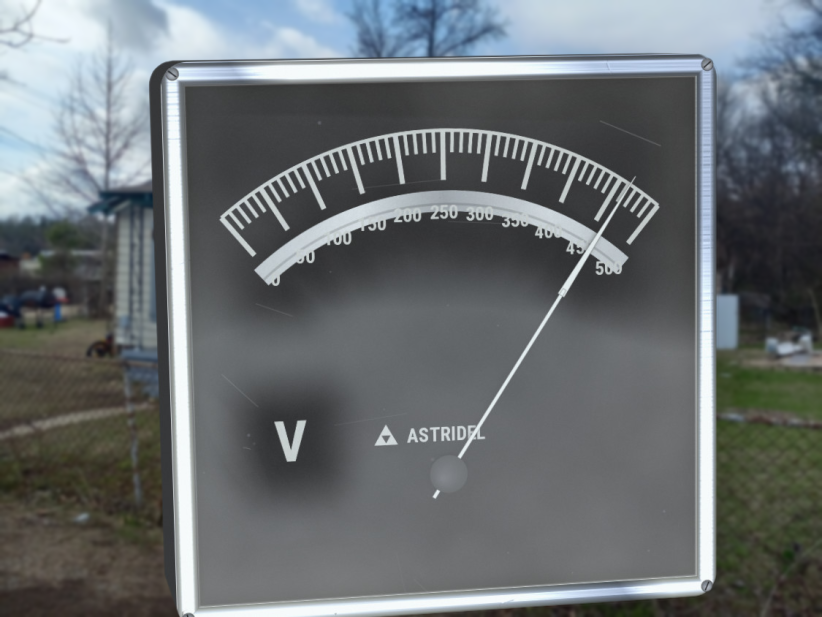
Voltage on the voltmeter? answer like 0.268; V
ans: 460; V
